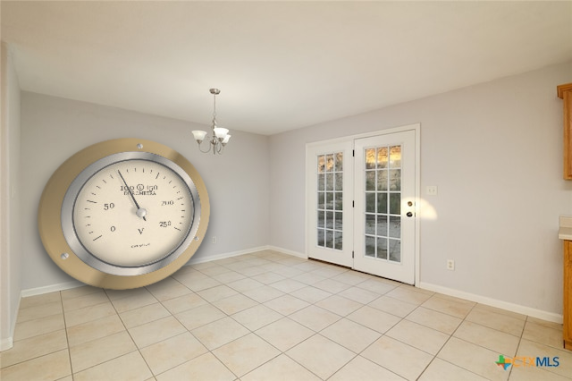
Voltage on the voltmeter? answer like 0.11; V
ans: 100; V
